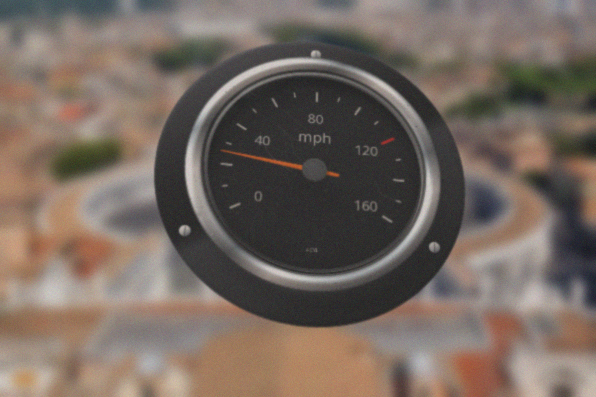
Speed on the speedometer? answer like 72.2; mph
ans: 25; mph
